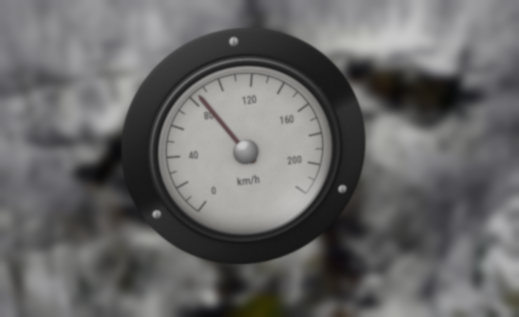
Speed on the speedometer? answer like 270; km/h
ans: 85; km/h
